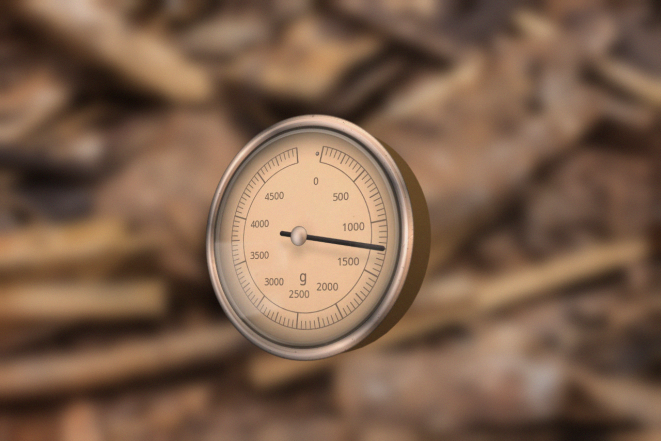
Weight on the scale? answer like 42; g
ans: 1250; g
